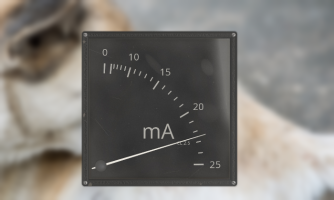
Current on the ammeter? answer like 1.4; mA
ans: 22.5; mA
